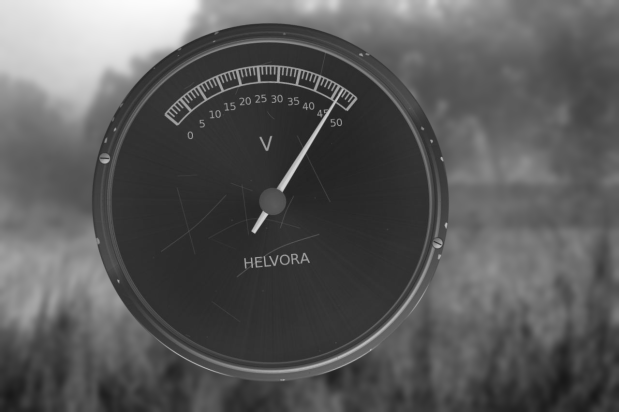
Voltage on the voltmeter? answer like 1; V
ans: 46; V
